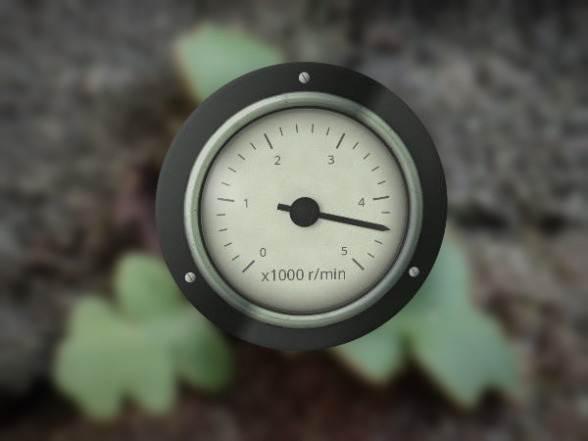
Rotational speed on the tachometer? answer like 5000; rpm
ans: 4400; rpm
